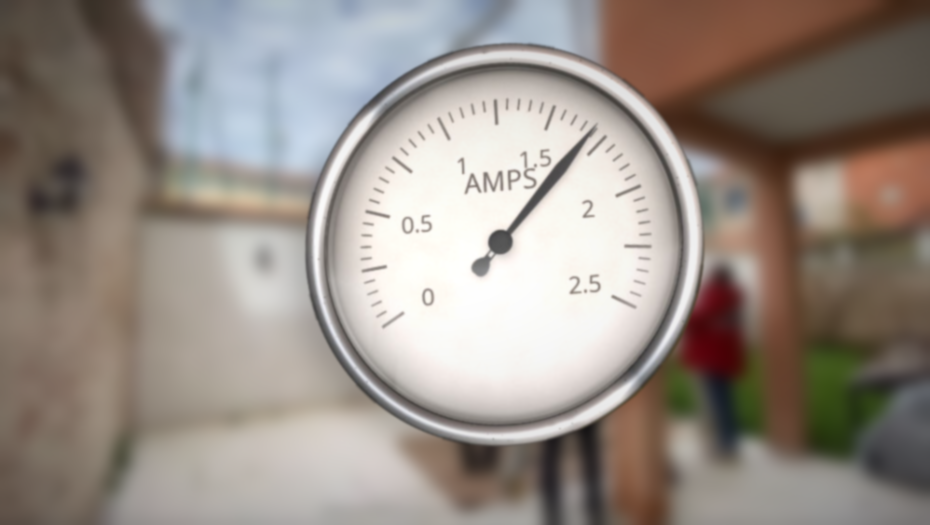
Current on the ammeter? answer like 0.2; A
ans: 1.7; A
